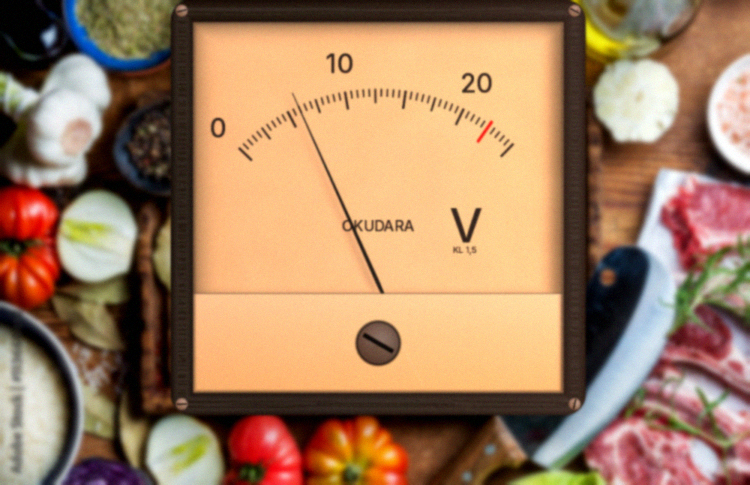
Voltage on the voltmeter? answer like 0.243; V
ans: 6; V
